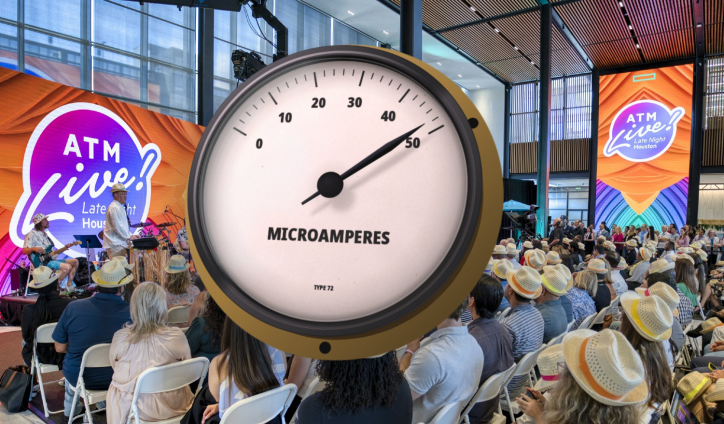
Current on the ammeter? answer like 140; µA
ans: 48; µA
